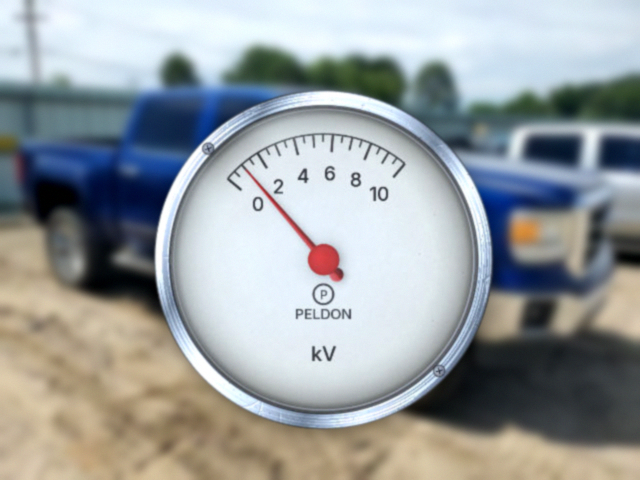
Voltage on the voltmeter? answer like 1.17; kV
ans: 1; kV
